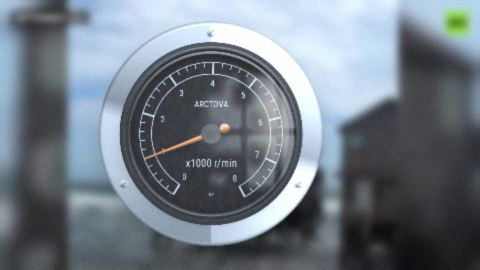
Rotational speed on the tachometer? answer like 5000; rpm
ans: 1000; rpm
